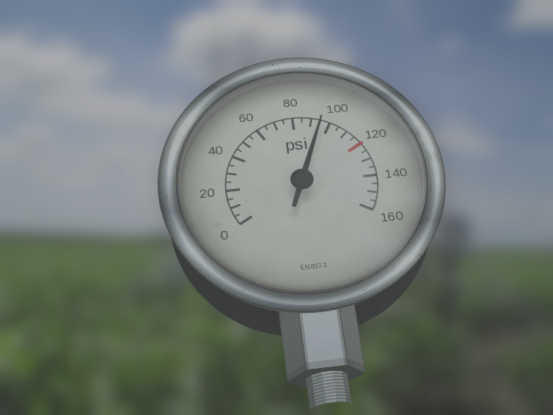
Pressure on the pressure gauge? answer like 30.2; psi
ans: 95; psi
